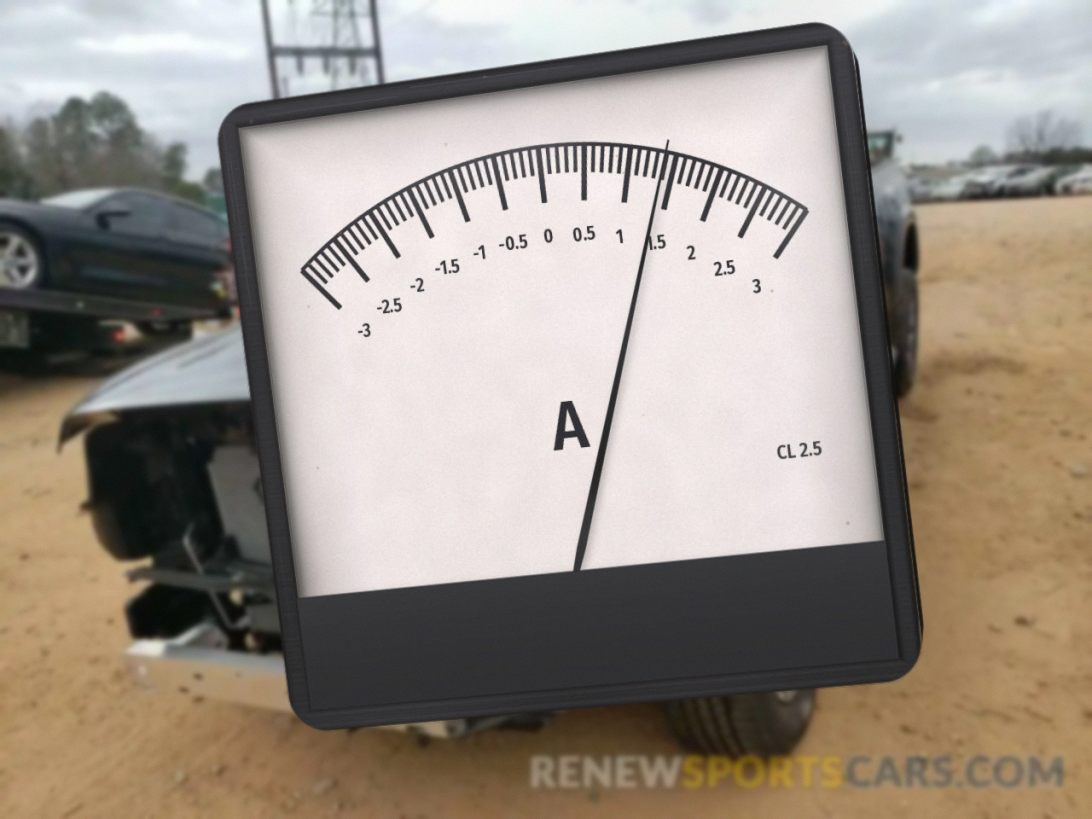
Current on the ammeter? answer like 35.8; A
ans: 1.4; A
